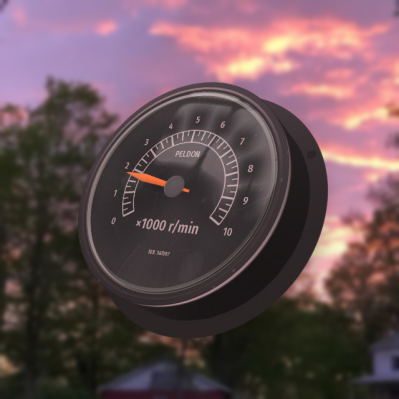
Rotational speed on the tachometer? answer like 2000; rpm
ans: 1750; rpm
